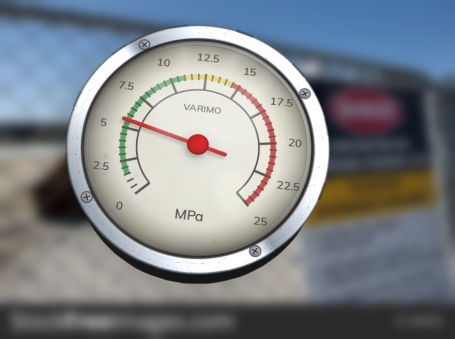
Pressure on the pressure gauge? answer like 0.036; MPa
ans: 5.5; MPa
